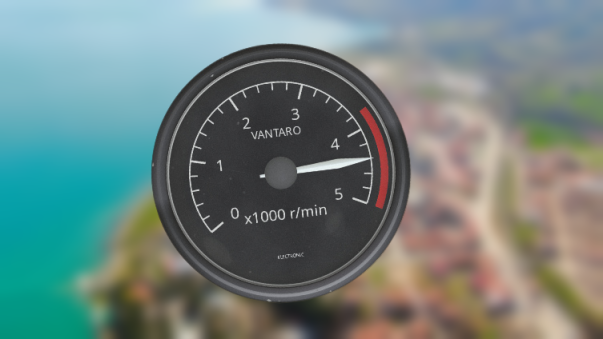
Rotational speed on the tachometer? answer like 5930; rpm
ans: 4400; rpm
